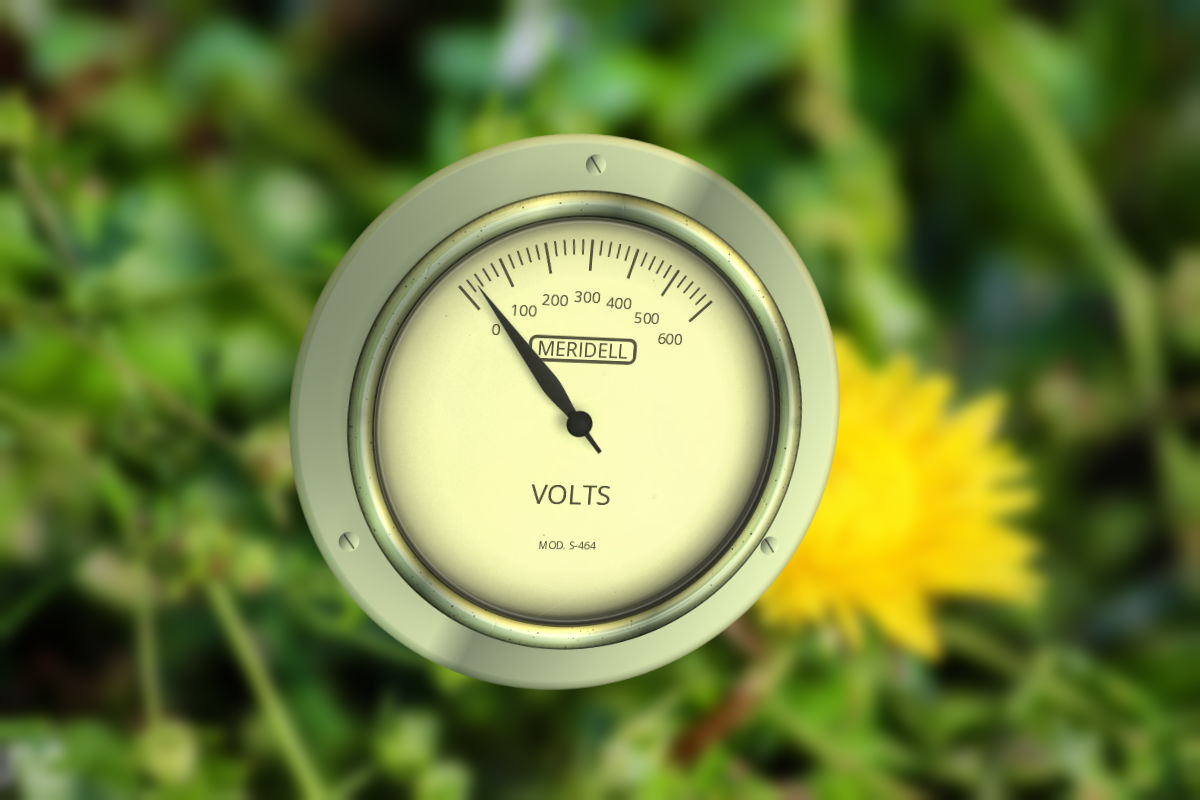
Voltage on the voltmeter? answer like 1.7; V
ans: 30; V
